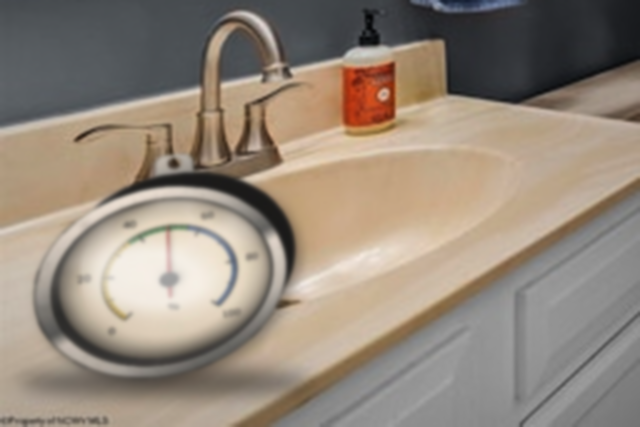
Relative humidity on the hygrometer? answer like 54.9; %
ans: 50; %
